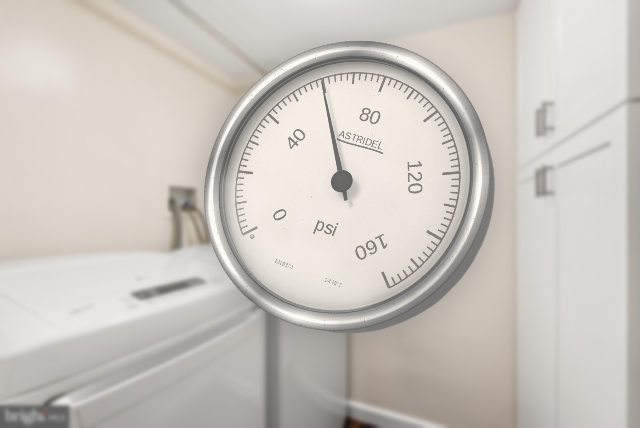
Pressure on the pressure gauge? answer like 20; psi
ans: 60; psi
